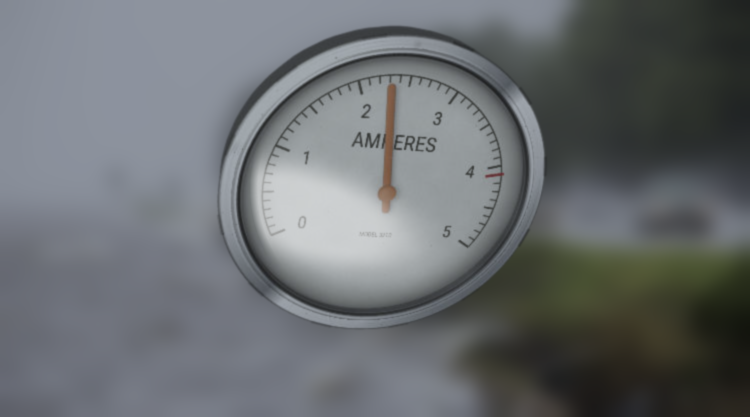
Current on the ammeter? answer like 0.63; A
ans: 2.3; A
